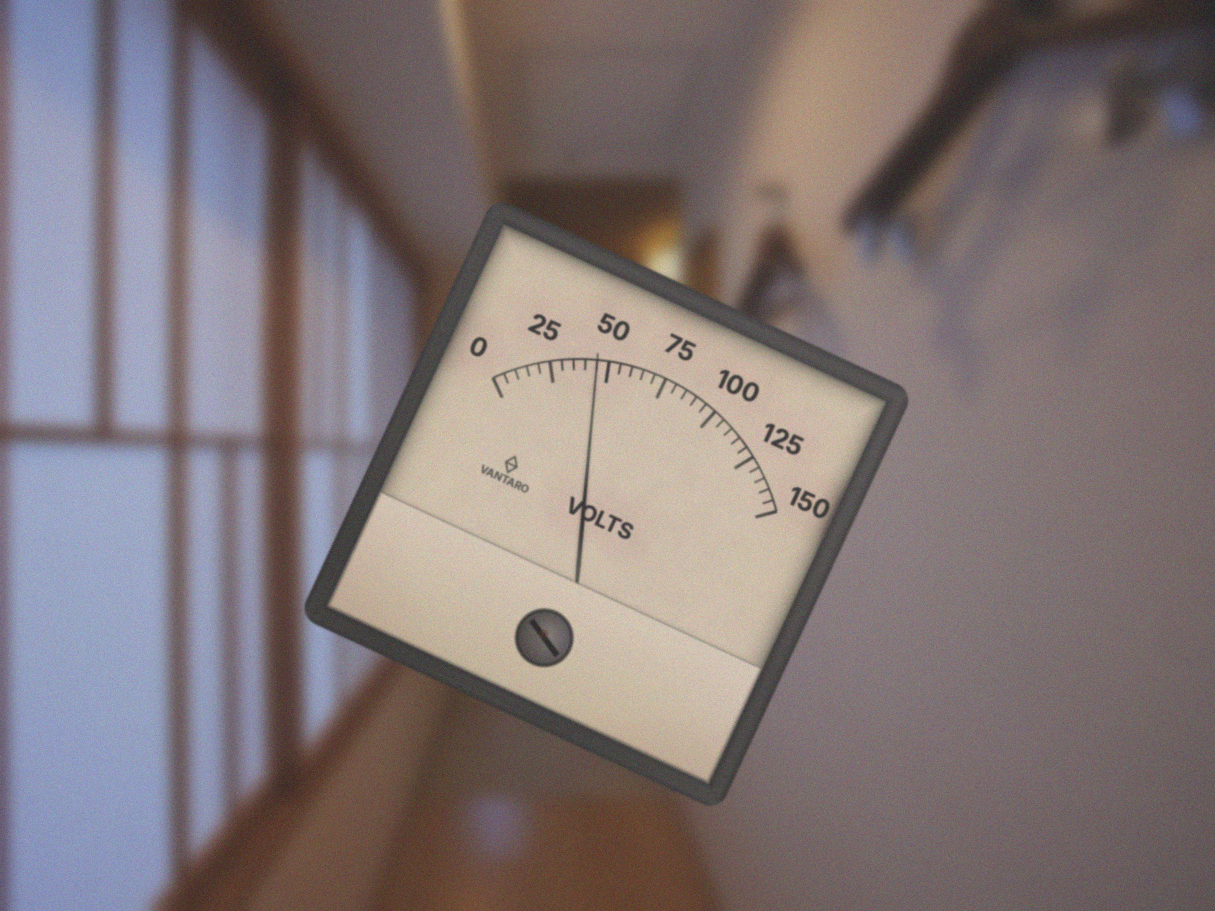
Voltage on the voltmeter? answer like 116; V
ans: 45; V
